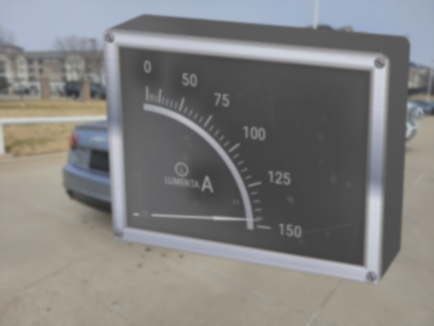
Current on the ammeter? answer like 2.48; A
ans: 145; A
